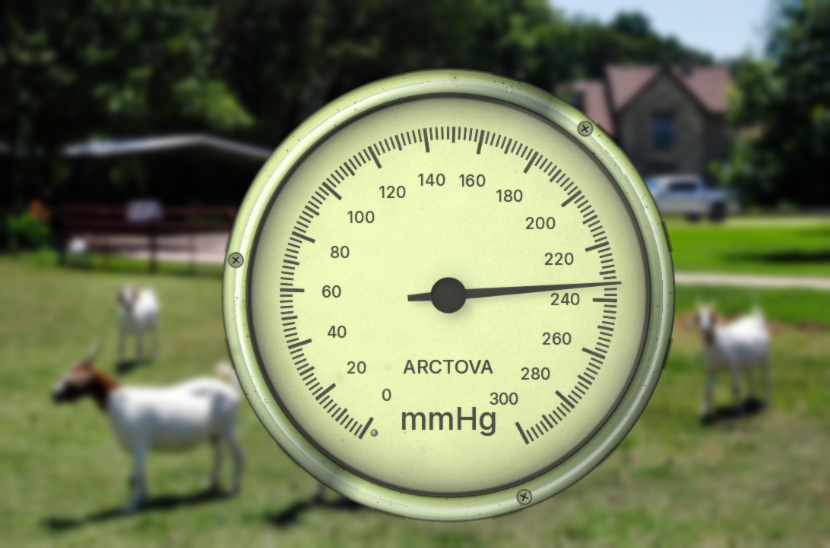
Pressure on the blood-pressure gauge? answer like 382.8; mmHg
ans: 234; mmHg
